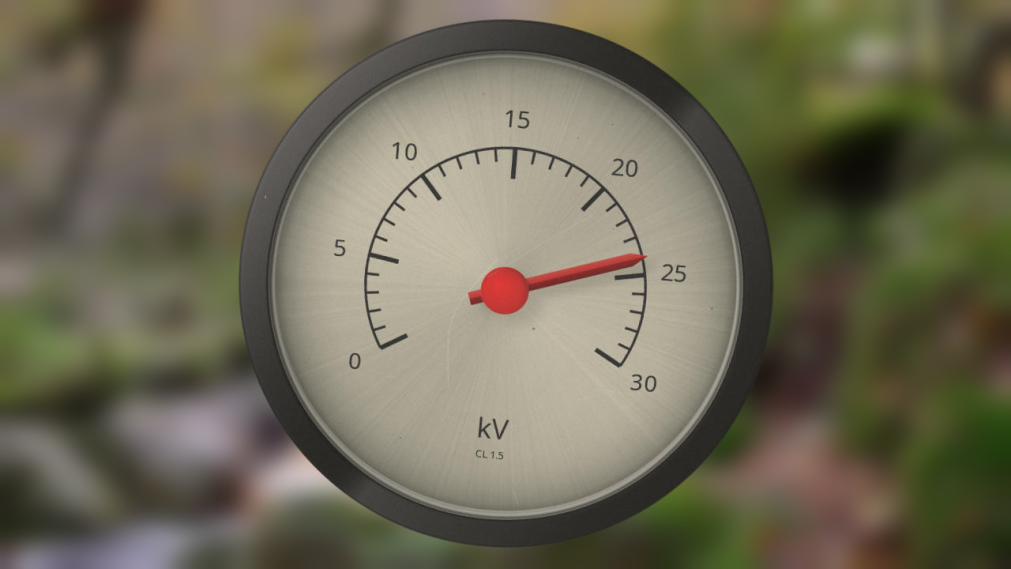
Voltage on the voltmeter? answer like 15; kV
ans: 24; kV
